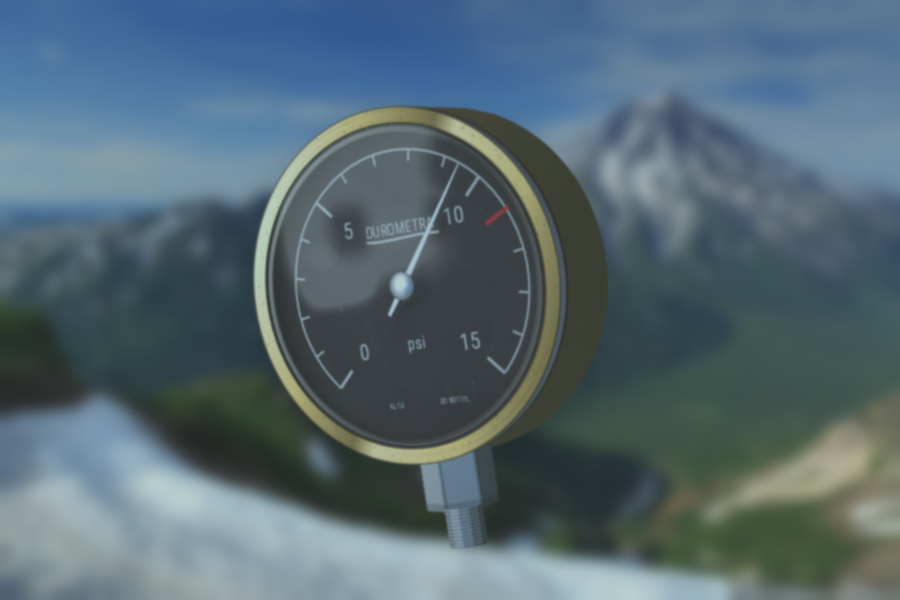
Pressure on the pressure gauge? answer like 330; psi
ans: 9.5; psi
